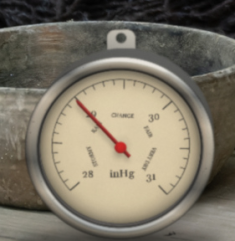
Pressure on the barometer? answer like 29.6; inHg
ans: 29; inHg
